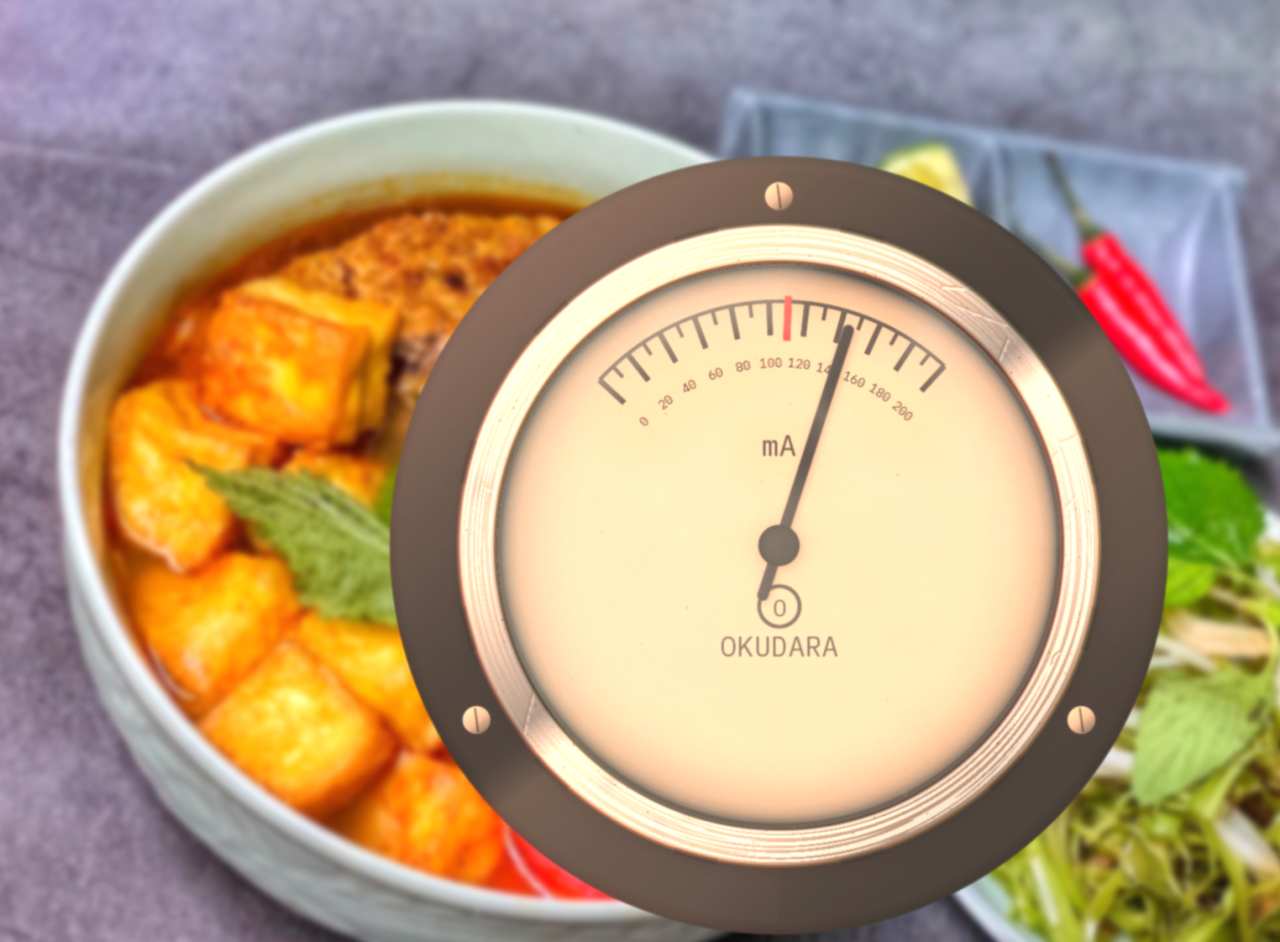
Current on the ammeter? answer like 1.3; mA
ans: 145; mA
